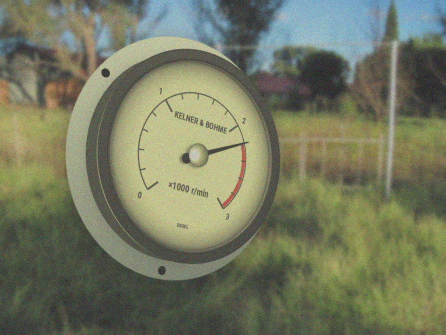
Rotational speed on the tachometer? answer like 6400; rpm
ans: 2200; rpm
